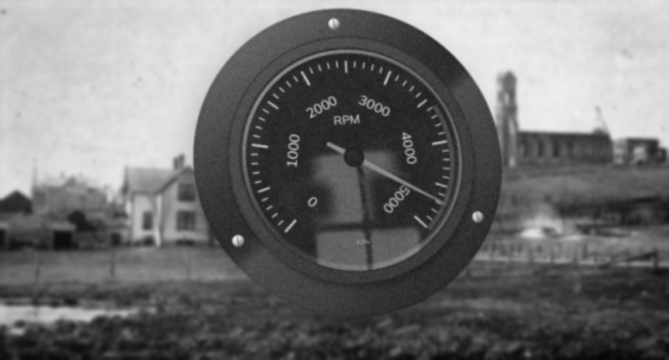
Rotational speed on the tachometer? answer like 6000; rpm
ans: 4700; rpm
